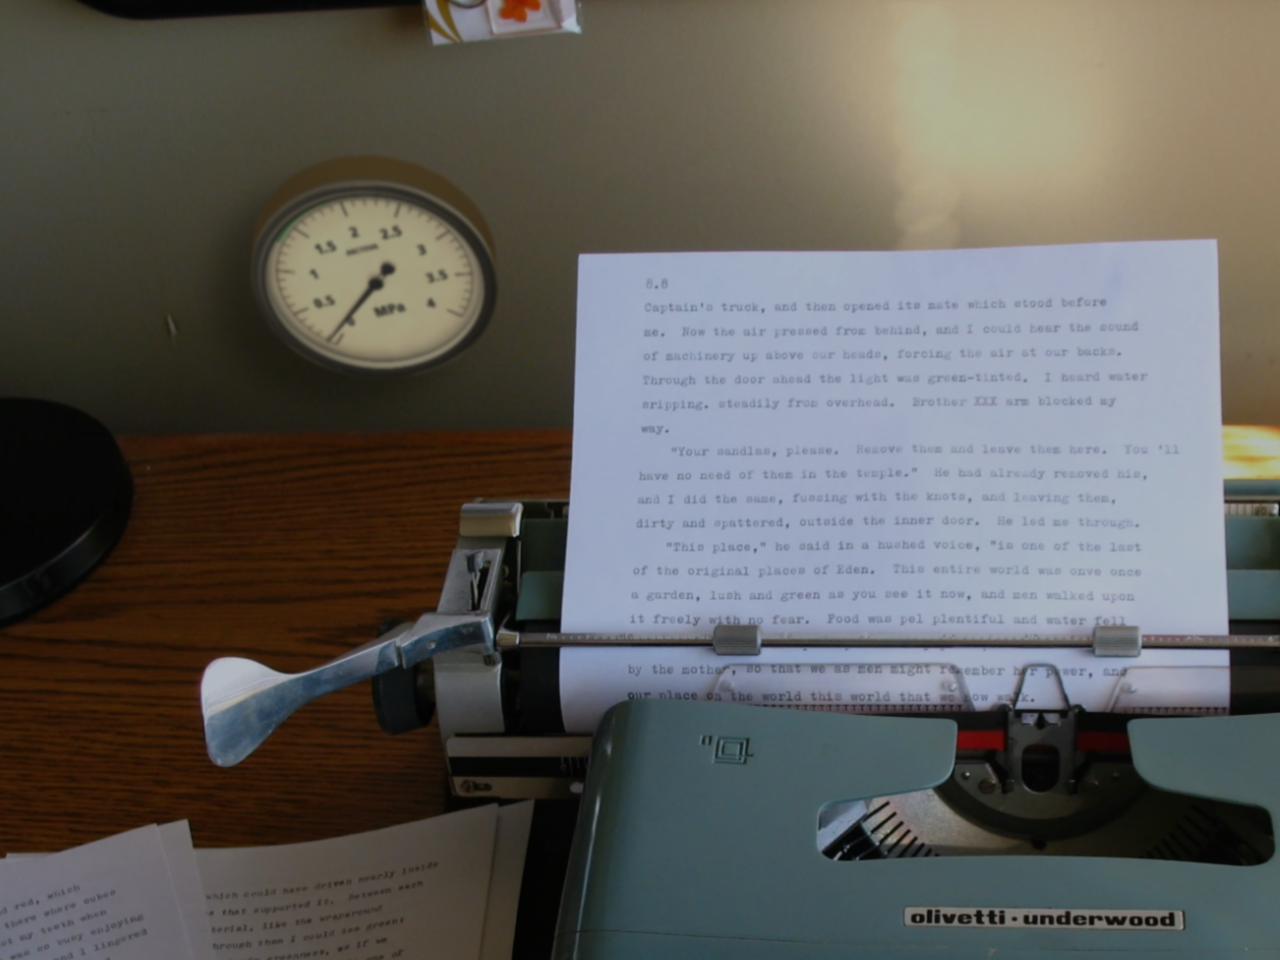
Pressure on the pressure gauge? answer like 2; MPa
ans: 0.1; MPa
